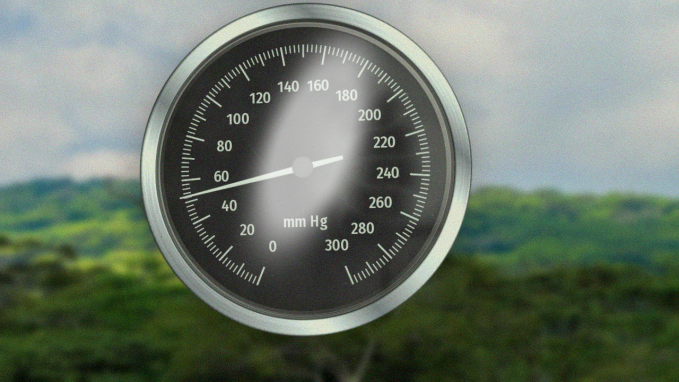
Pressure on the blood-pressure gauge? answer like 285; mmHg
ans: 52; mmHg
